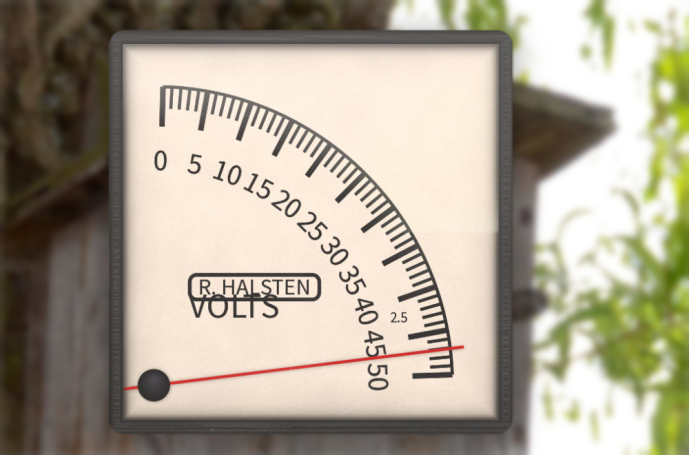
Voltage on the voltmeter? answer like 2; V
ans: 47; V
